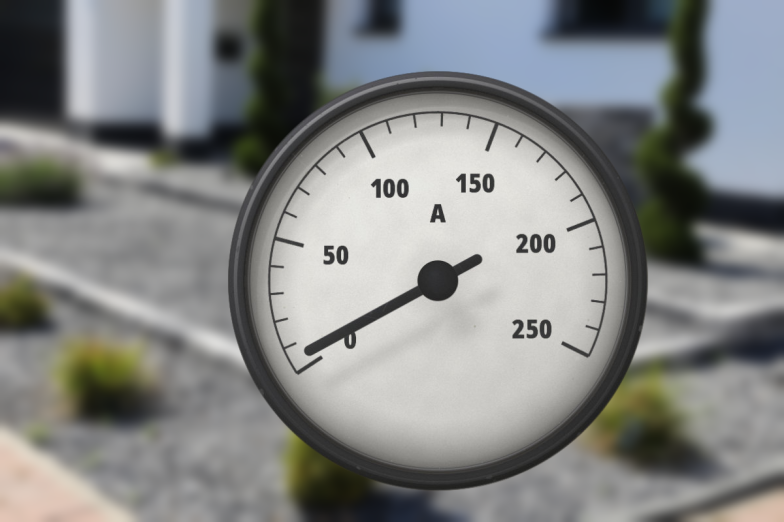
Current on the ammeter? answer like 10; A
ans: 5; A
